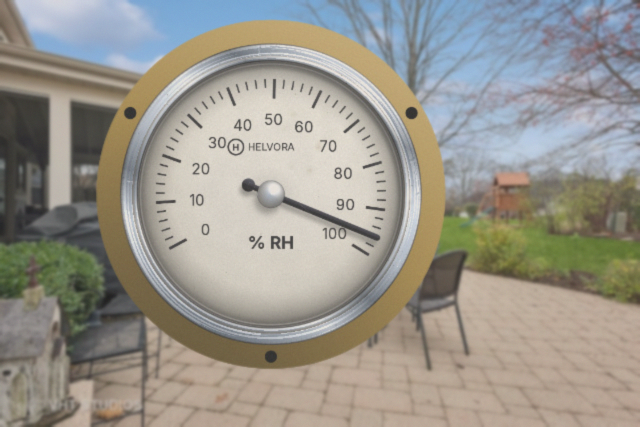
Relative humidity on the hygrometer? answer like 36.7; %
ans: 96; %
